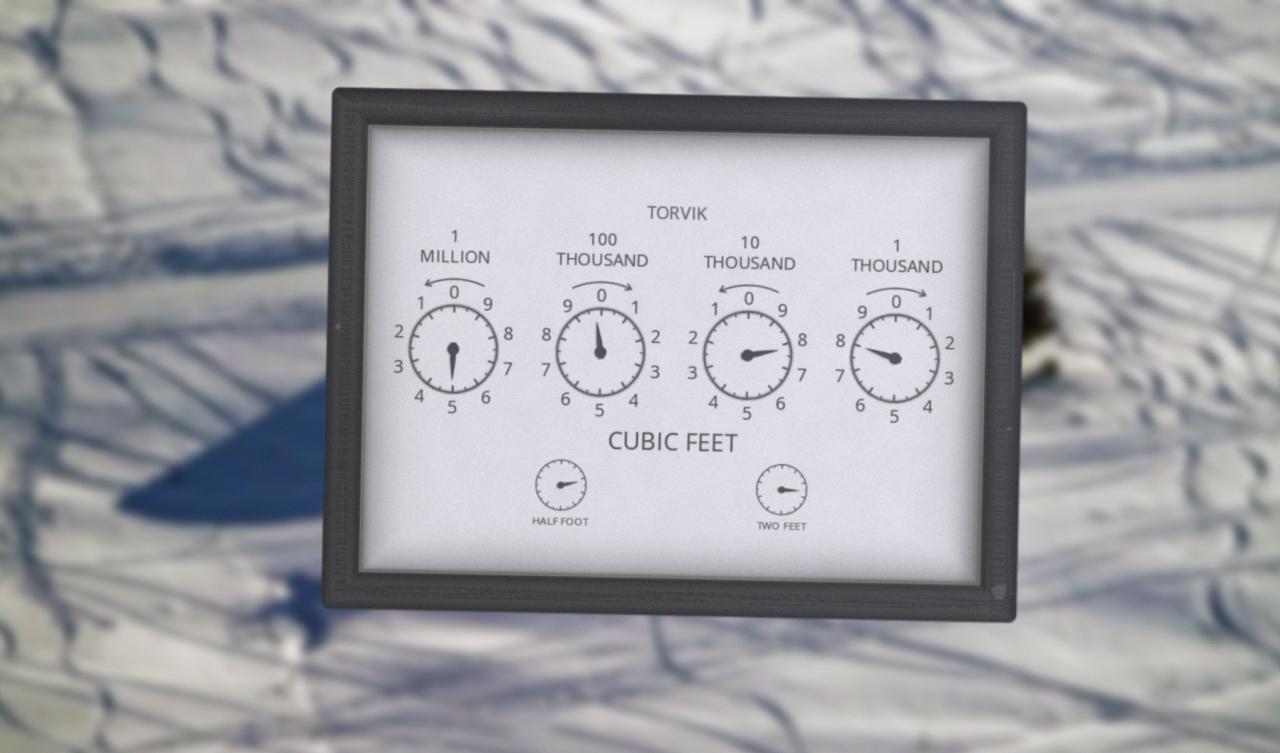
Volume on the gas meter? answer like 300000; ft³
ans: 497800; ft³
